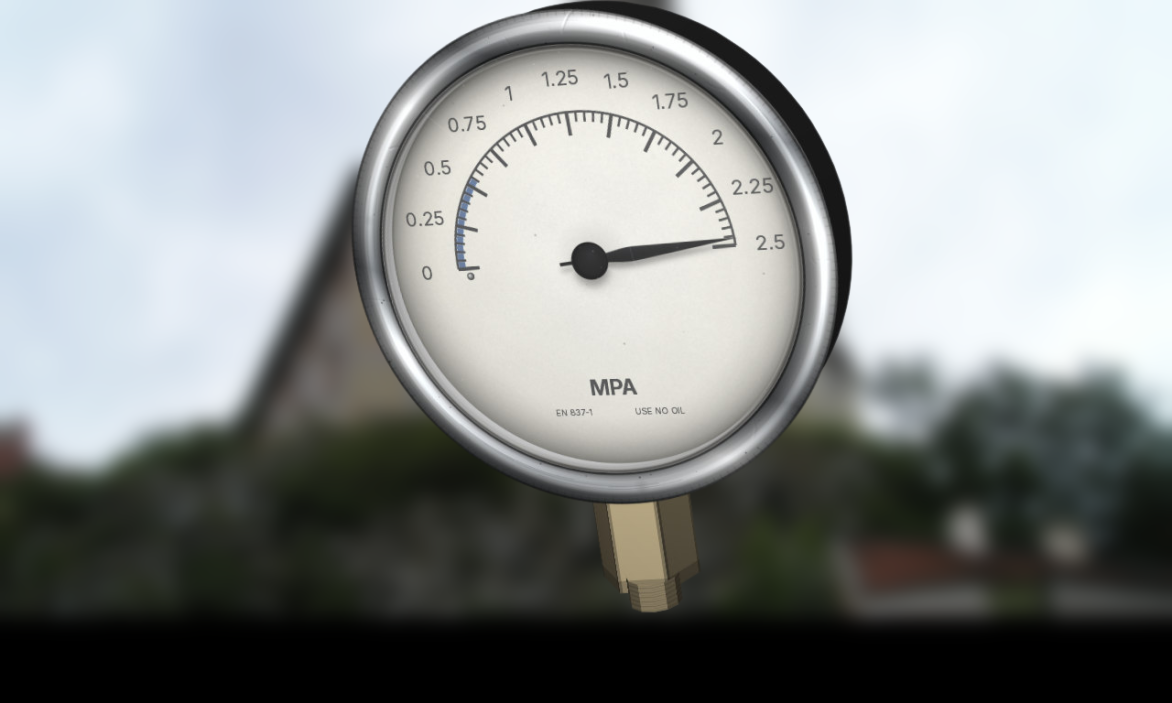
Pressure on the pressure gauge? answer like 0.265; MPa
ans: 2.45; MPa
